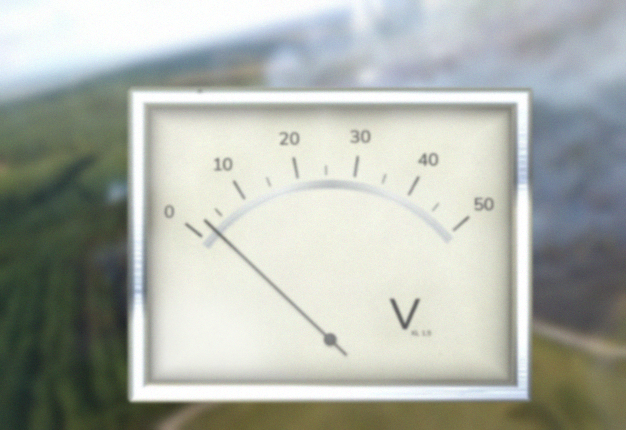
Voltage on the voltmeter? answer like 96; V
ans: 2.5; V
